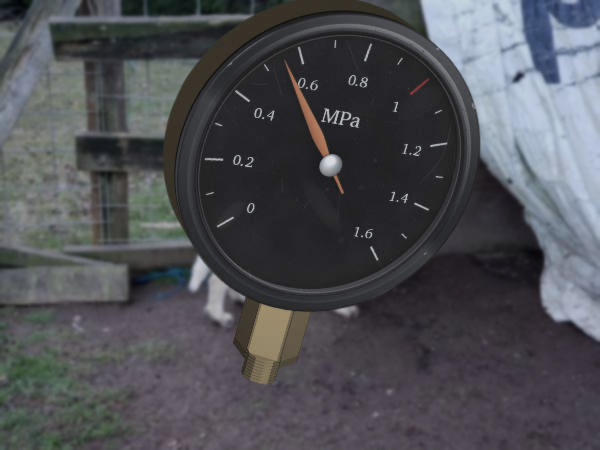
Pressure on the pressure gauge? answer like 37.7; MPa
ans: 0.55; MPa
